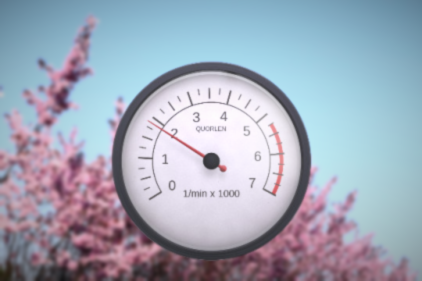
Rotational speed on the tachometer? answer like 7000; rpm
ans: 1875; rpm
